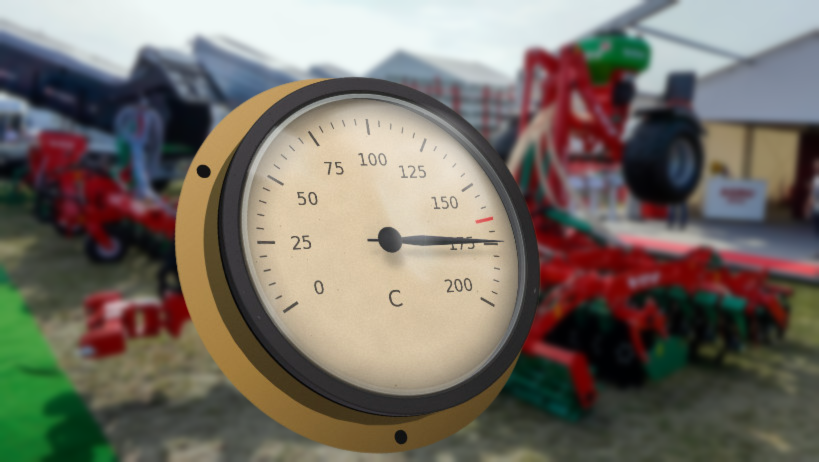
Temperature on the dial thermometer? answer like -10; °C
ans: 175; °C
